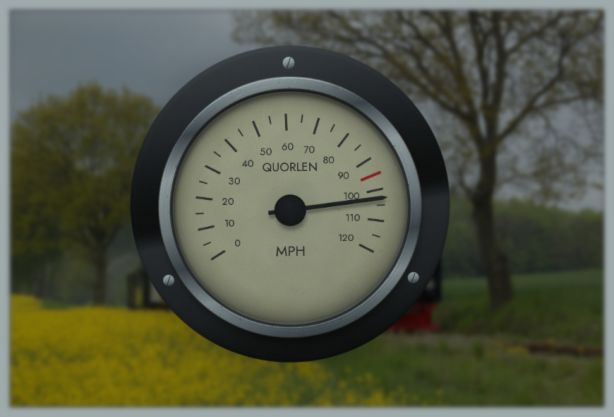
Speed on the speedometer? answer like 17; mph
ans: 102.5; mph
